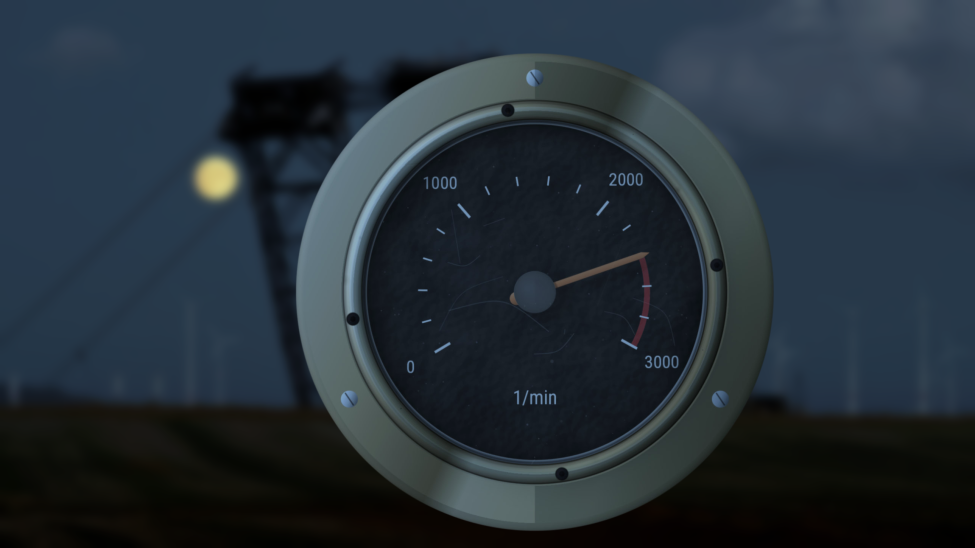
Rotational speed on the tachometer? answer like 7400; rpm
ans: 2400; rpm
